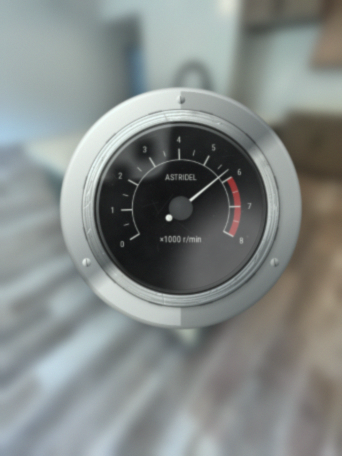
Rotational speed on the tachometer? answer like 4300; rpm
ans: 5750; rpm
